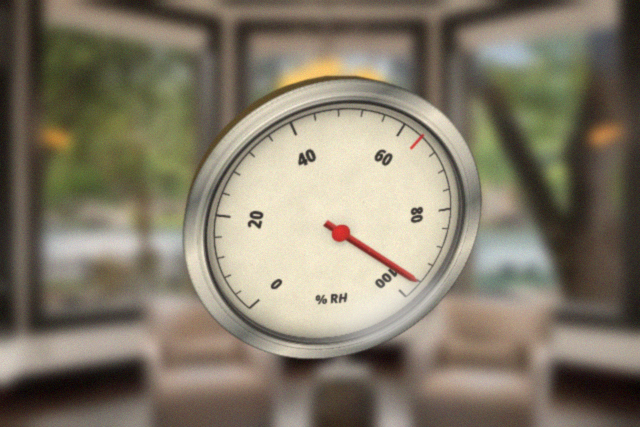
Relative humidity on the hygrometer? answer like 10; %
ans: 96; %
